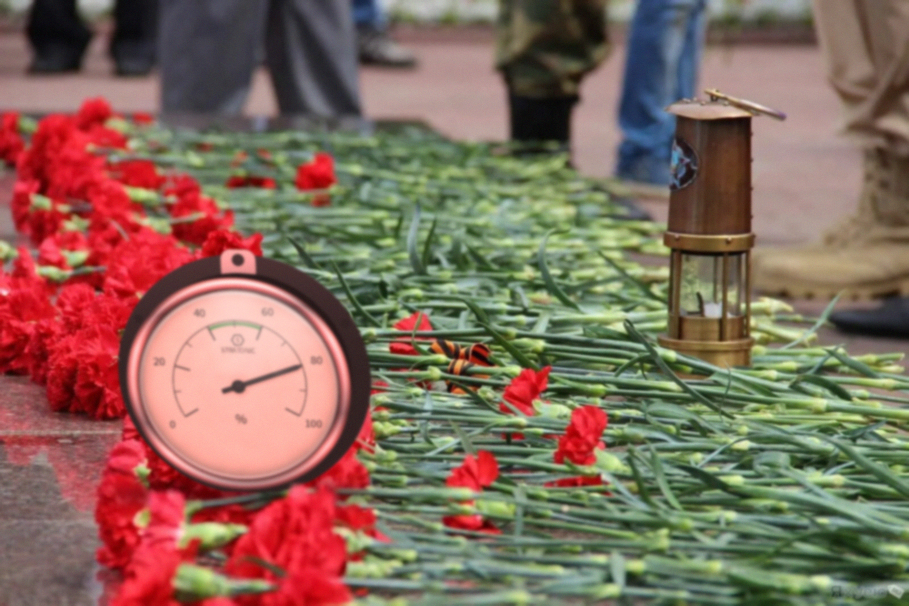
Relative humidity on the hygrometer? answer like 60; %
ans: 80; %
